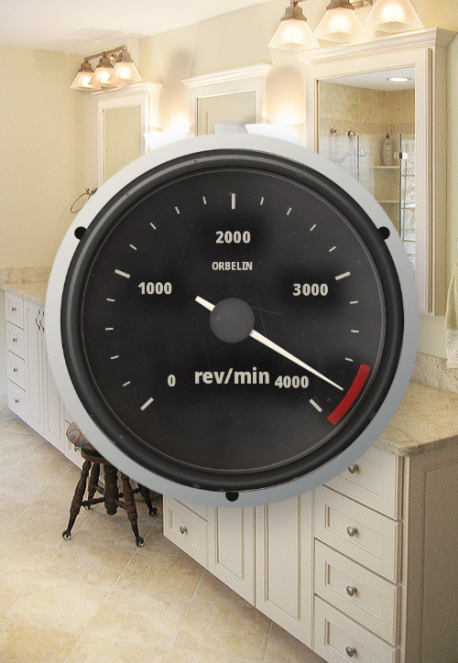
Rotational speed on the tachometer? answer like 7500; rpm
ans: 3800; rpm
